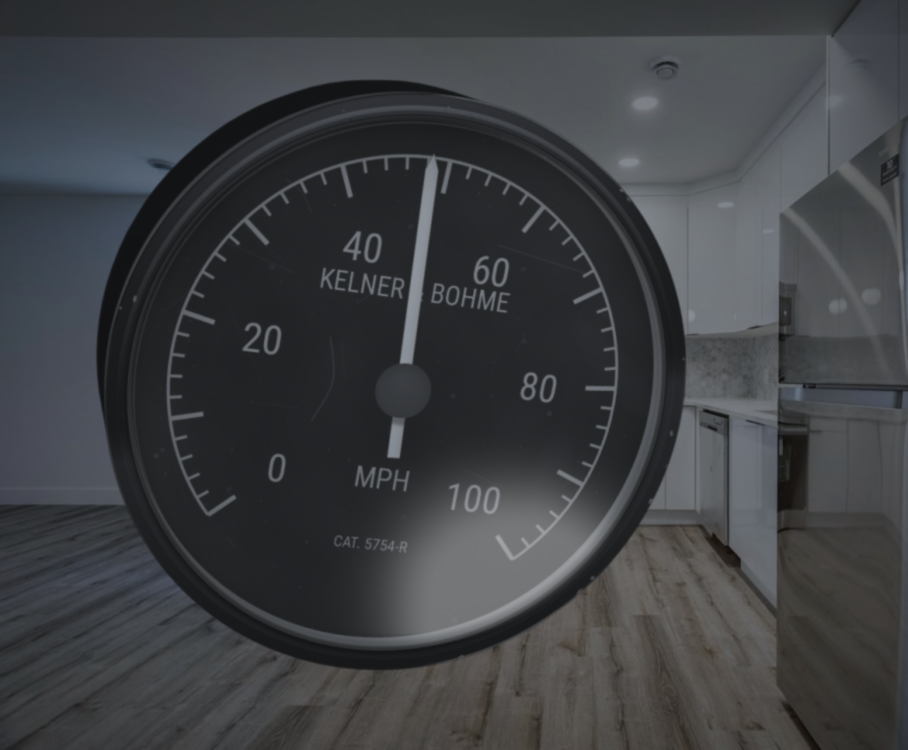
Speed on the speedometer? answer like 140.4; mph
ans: 48; mph
